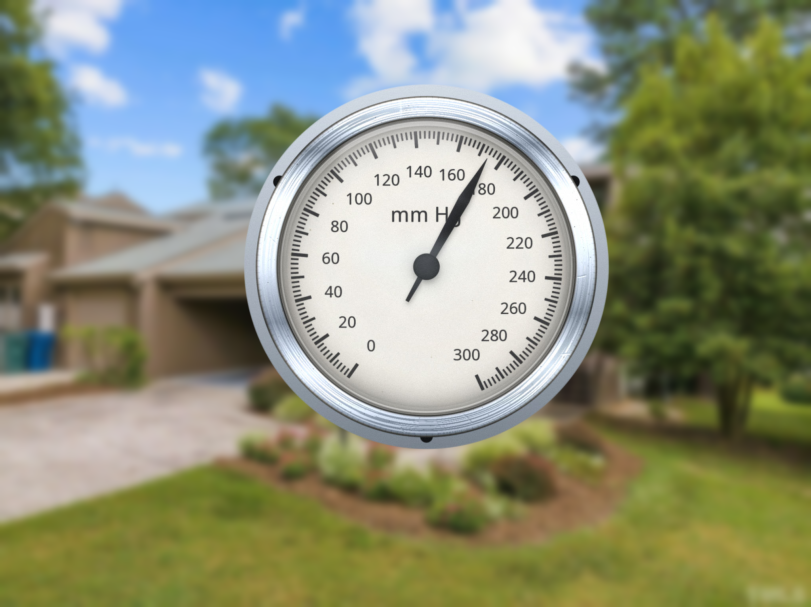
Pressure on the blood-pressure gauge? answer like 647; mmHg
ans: 174; mmHg
